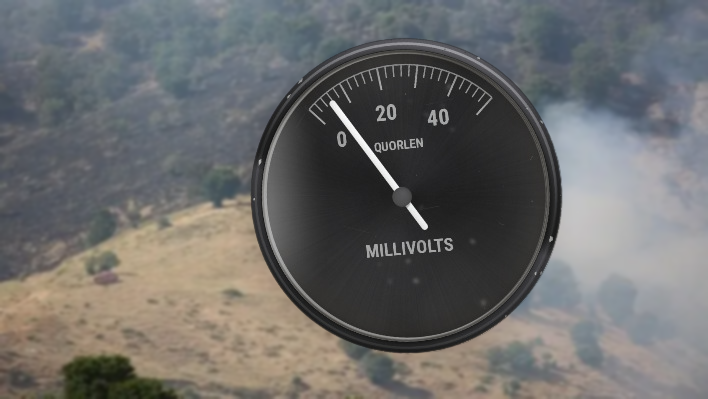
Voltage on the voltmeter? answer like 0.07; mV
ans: 6; mV
